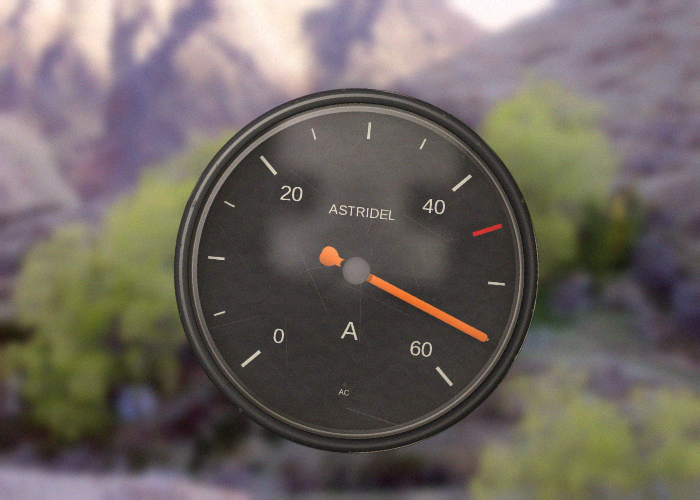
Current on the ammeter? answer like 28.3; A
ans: 55; A
